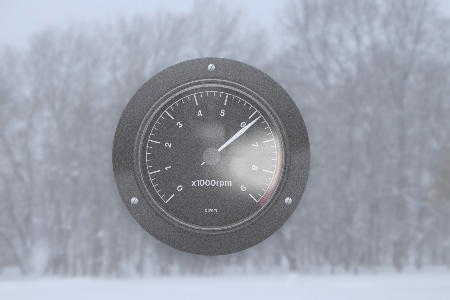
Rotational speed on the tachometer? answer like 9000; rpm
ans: 6200; rpm
